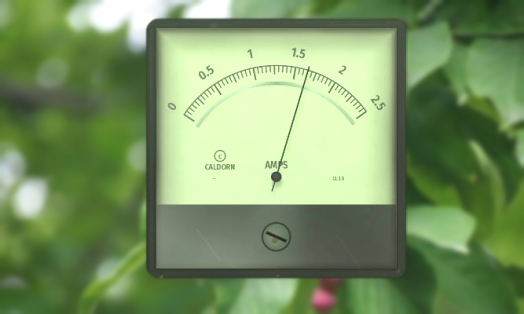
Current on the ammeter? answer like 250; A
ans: 1.65; A
